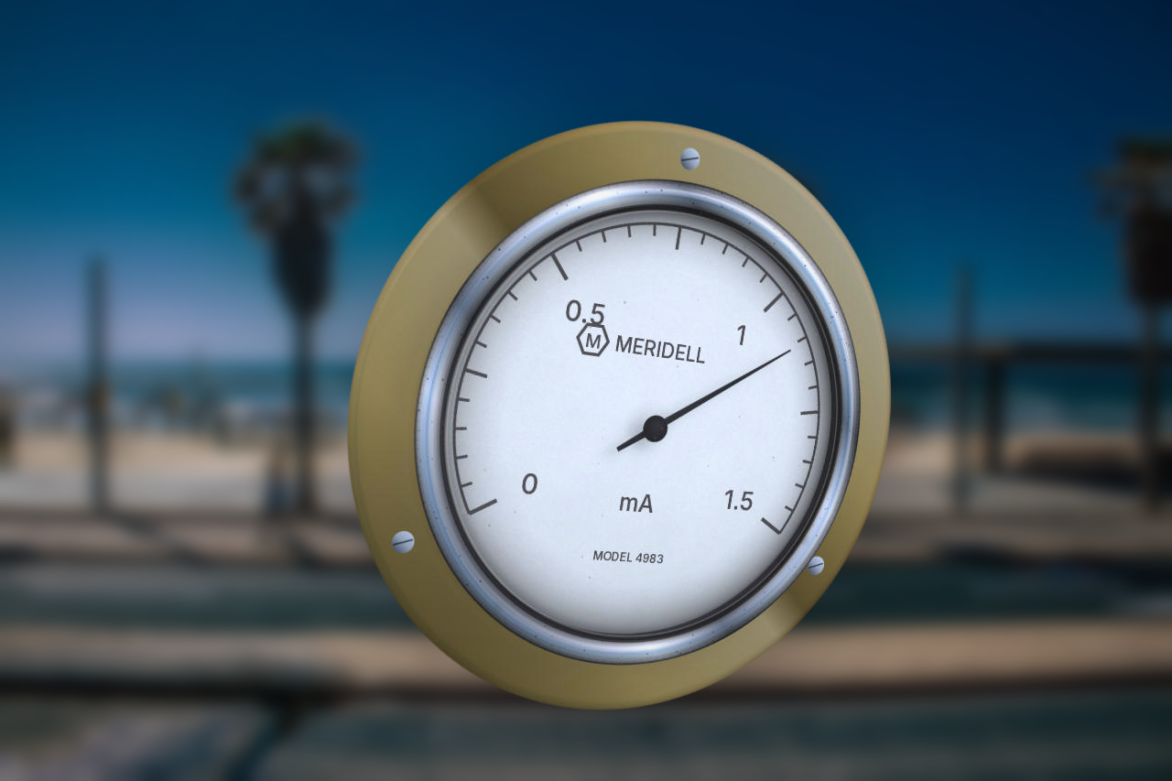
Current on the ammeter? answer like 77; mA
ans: 1.1; mA
